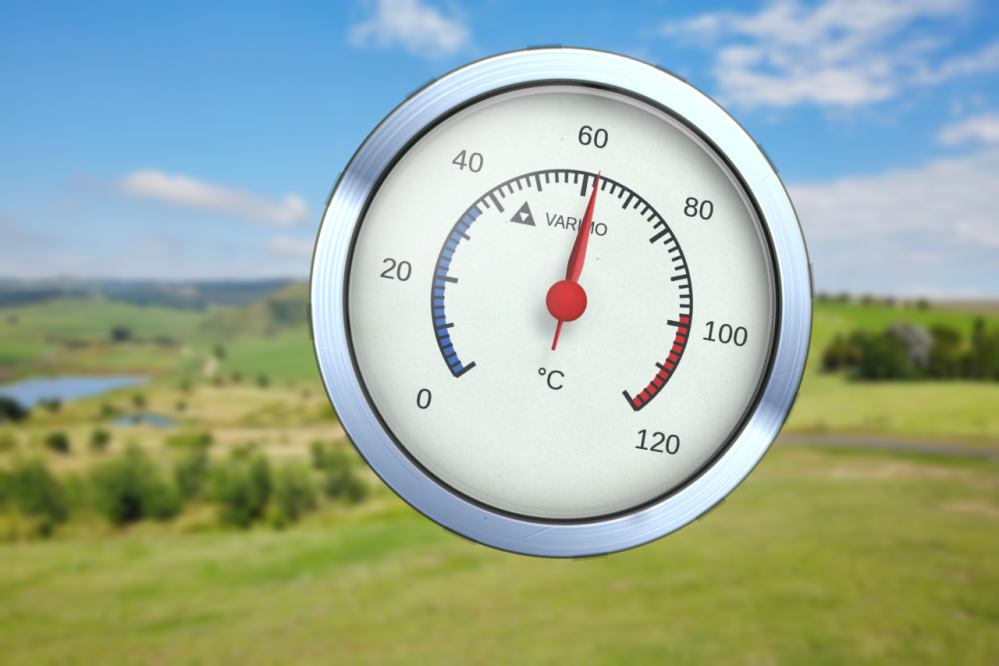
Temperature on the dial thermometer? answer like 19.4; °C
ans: 62; °C
